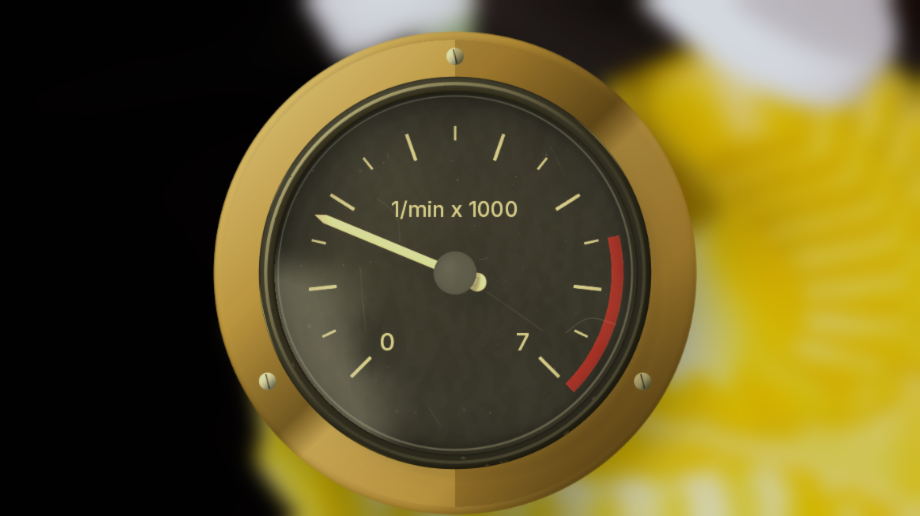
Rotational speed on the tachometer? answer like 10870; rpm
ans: 1750; rpm
